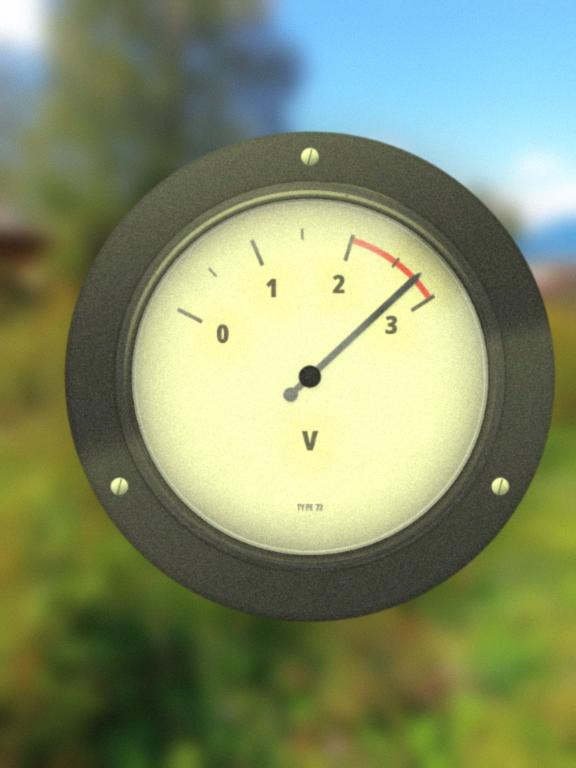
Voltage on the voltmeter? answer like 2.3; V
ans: 2.75; V
